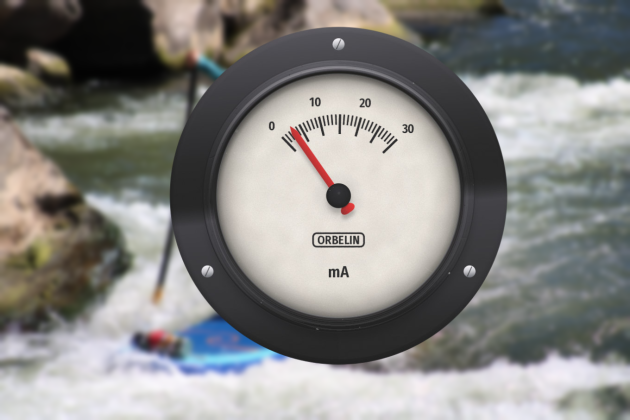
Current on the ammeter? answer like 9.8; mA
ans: 3; mA
